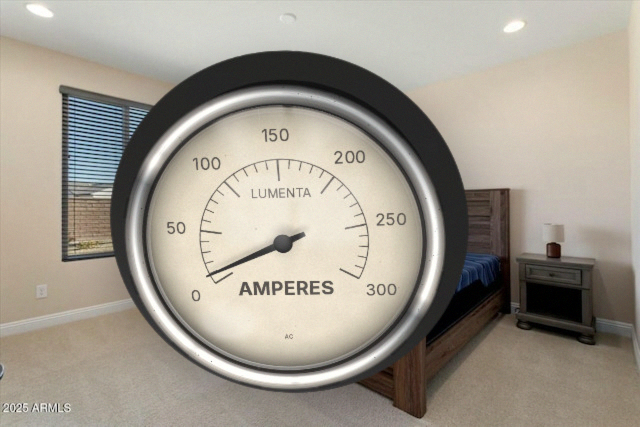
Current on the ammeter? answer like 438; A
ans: 10; A
